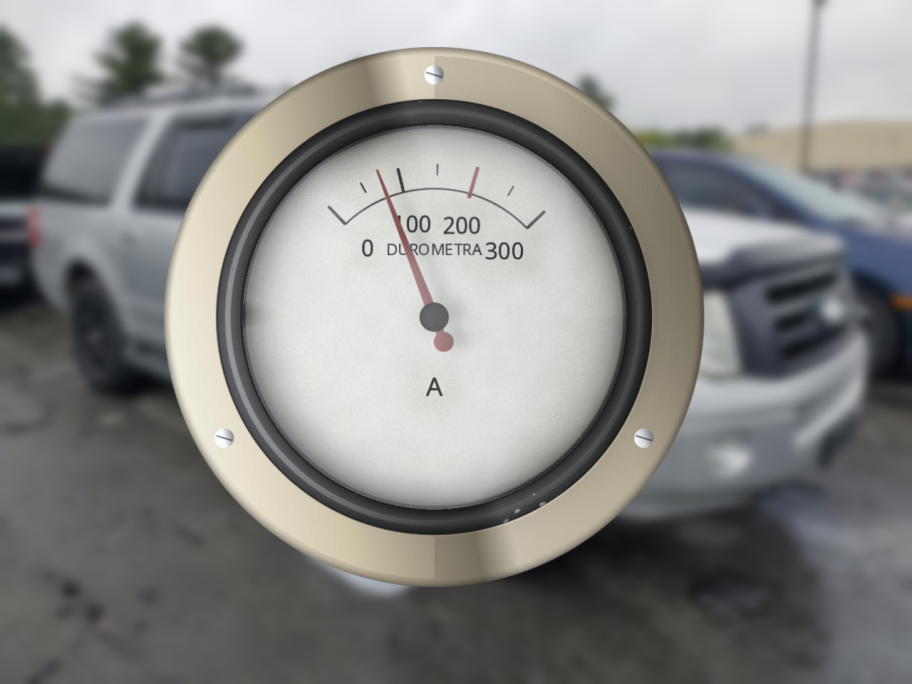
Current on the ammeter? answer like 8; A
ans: 75; A
